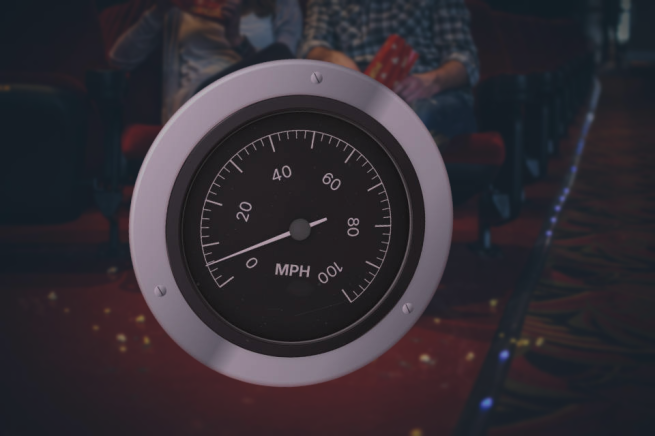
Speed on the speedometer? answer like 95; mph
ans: 6; mph
